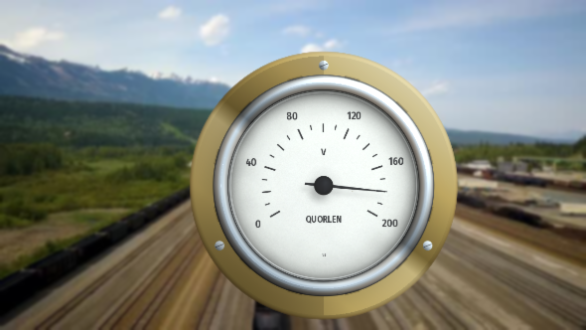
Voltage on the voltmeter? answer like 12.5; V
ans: 180; V
